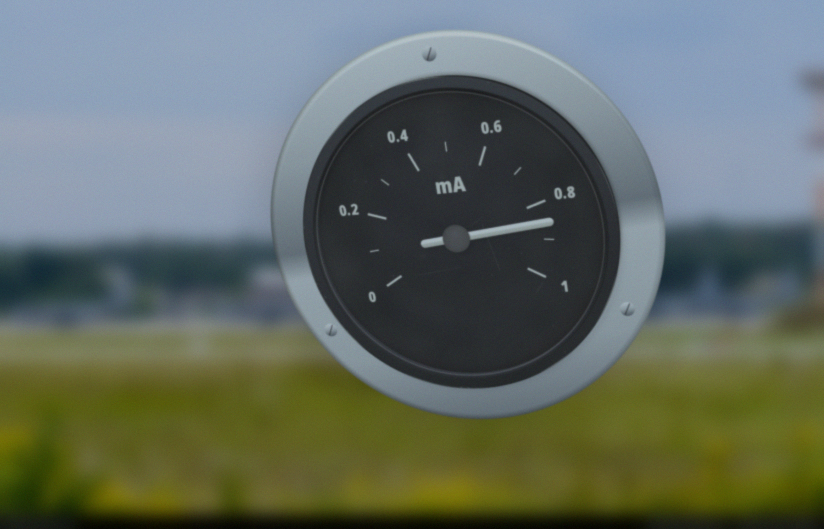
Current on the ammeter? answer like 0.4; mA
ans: 0.85; mA
